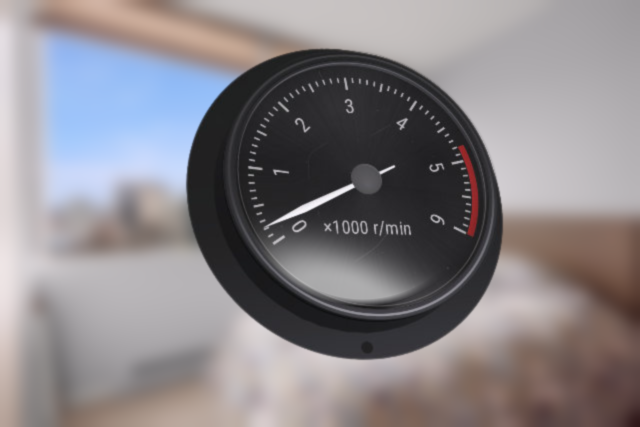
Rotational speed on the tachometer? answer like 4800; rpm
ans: 200; rpm
